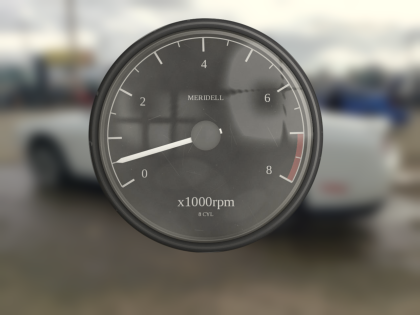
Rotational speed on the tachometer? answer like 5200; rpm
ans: 500; rpm
